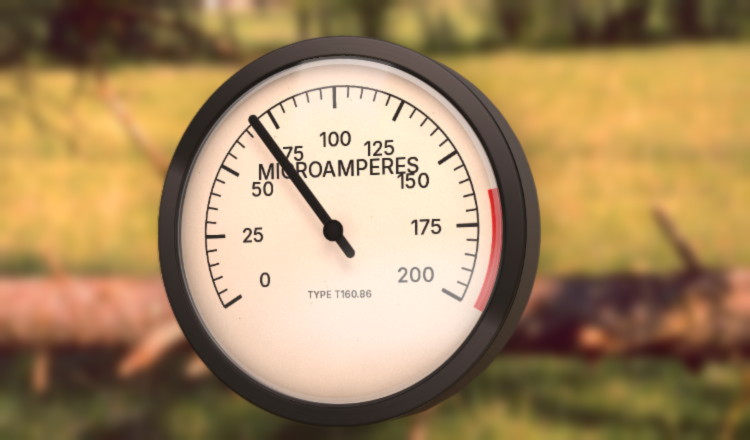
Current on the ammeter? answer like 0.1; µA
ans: 70; µA
